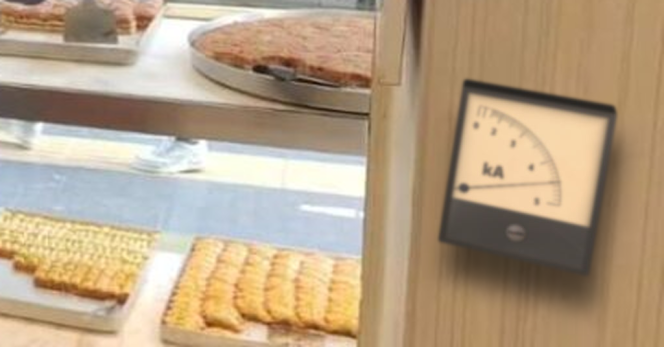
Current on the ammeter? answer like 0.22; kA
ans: 4.5; kA
